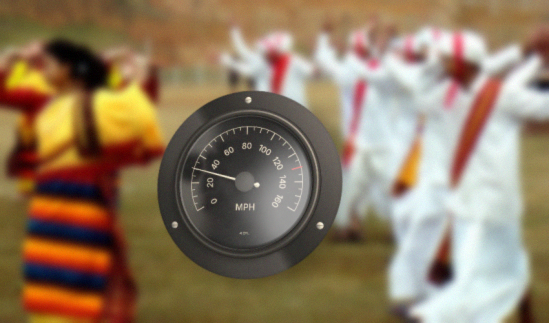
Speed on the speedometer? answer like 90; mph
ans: 30; mph
